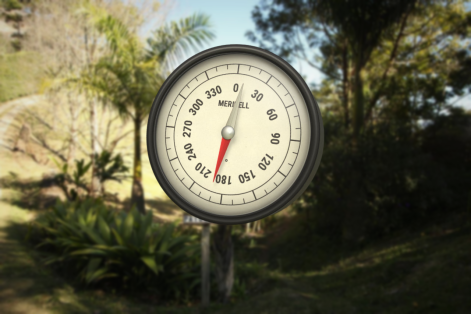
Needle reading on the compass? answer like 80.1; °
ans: 190; °
